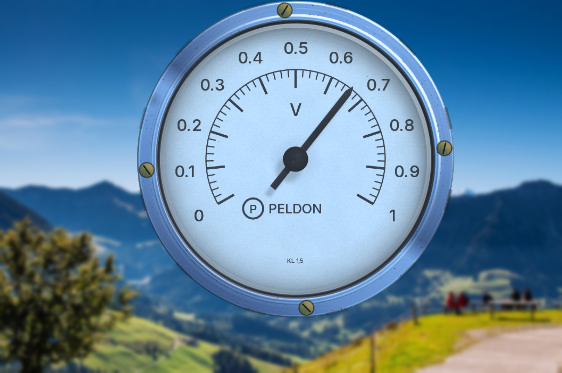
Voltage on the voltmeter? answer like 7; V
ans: 0.66; V
